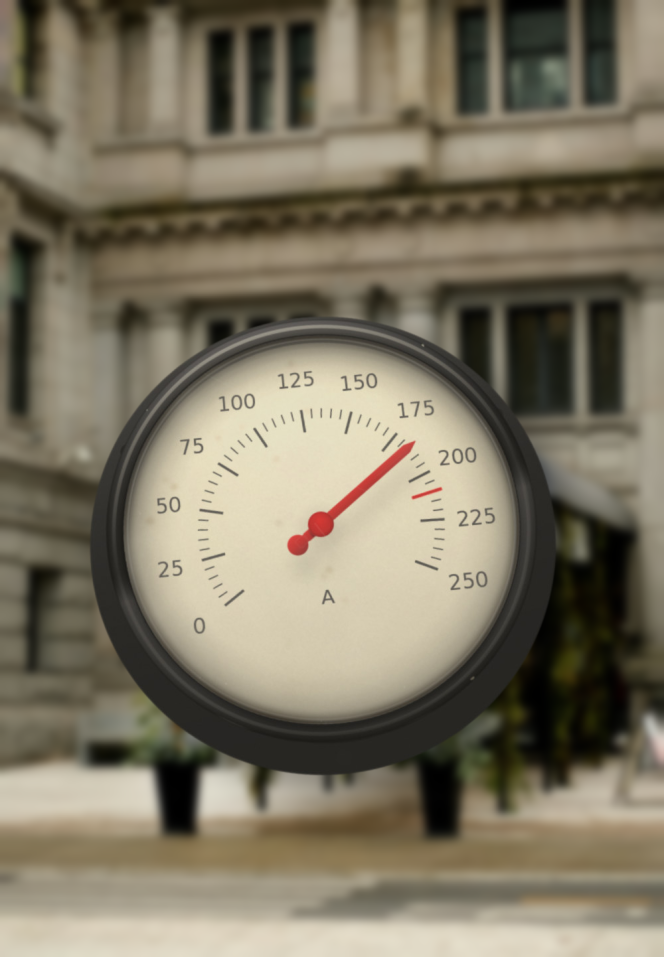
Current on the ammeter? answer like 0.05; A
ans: 185; A
